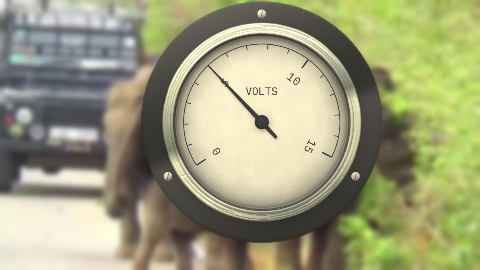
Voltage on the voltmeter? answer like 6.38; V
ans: 5; V
